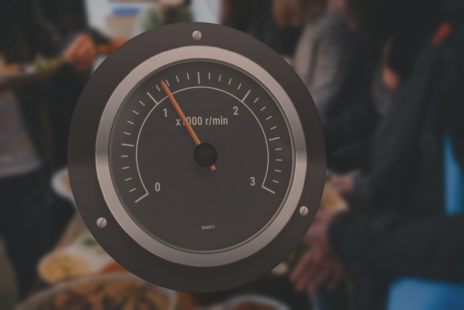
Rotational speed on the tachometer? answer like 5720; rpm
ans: 1150; rpm
